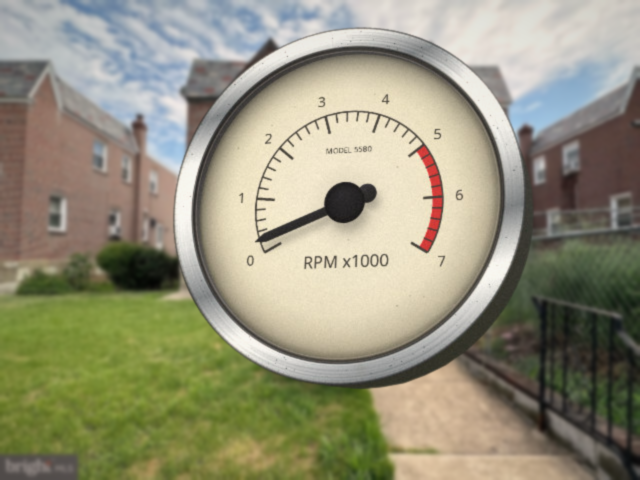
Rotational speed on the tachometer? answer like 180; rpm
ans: 200; rpm
